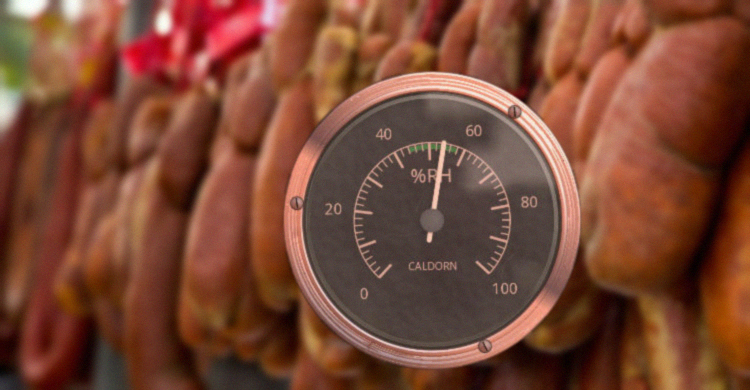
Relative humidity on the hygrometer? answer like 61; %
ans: 54; %
